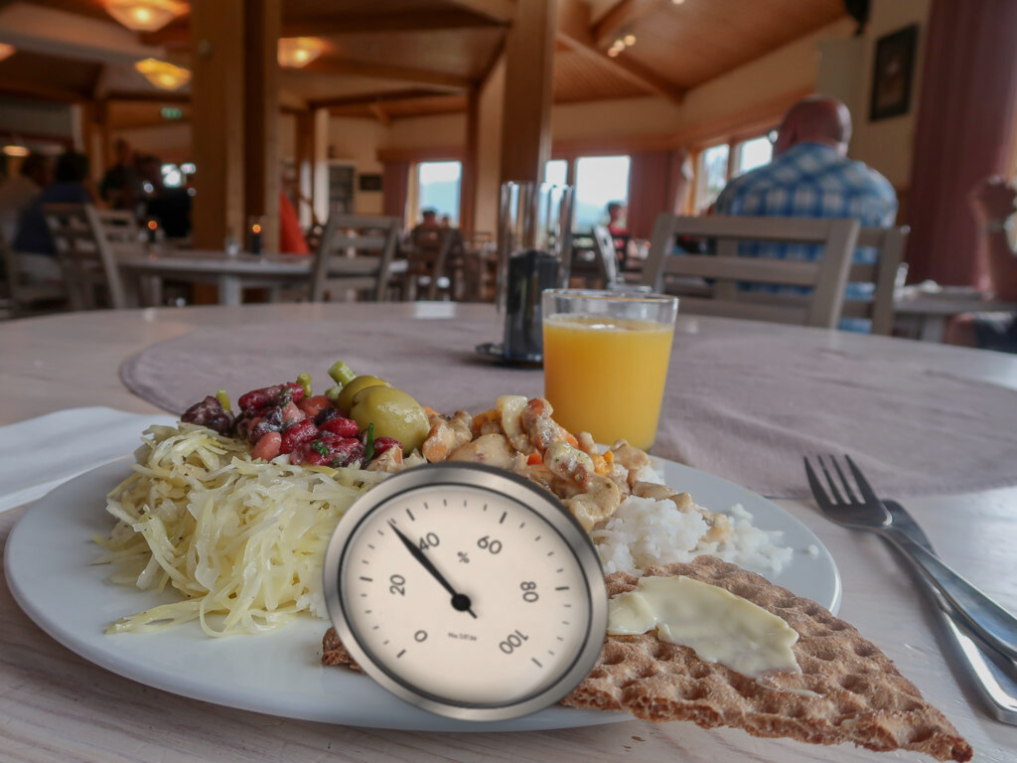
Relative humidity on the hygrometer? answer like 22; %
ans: 36; %
